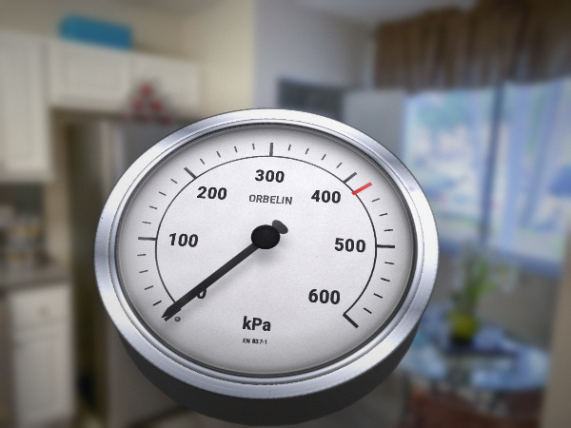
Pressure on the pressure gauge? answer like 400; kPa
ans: 0; kPa
